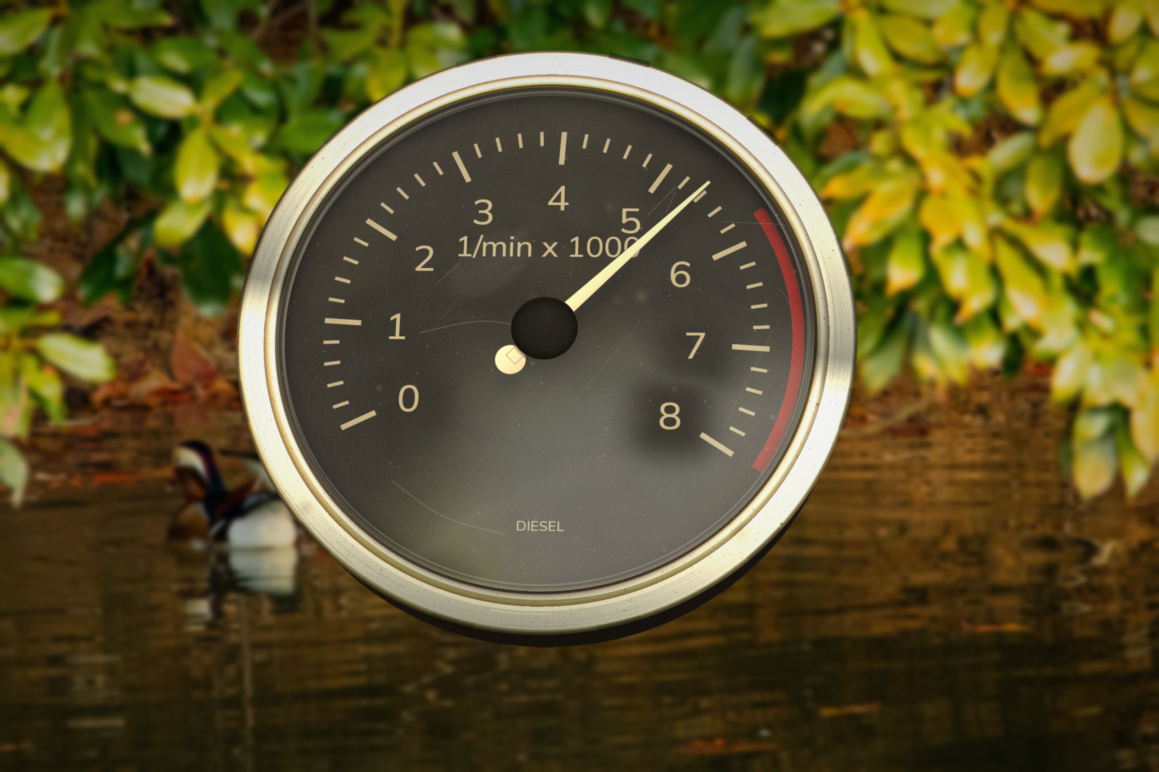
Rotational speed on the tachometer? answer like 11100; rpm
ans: 5400; rpm
